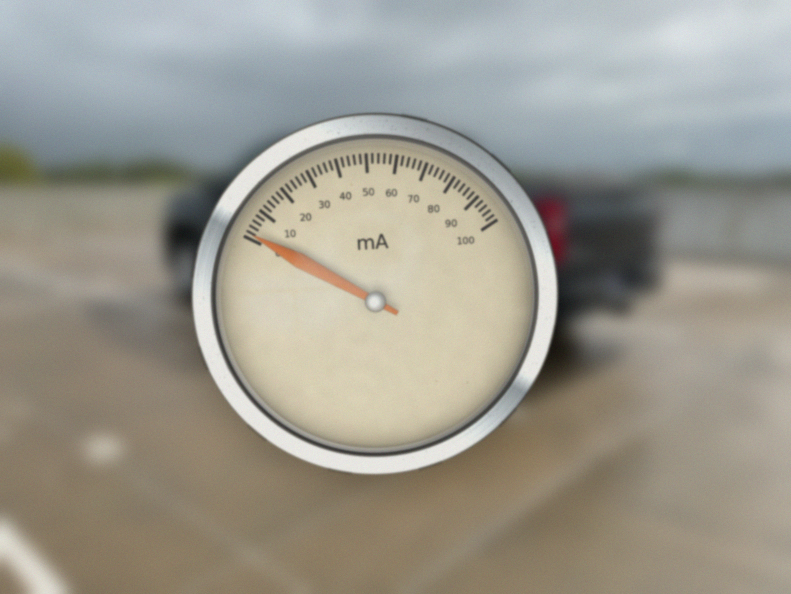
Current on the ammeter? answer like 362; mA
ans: 2; mA
